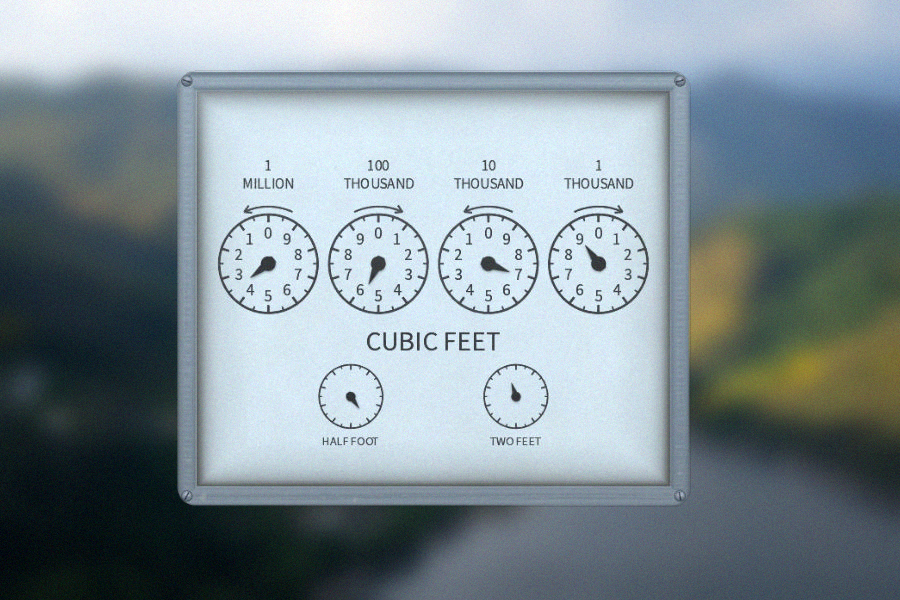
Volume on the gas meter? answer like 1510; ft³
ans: 356900; ft³
